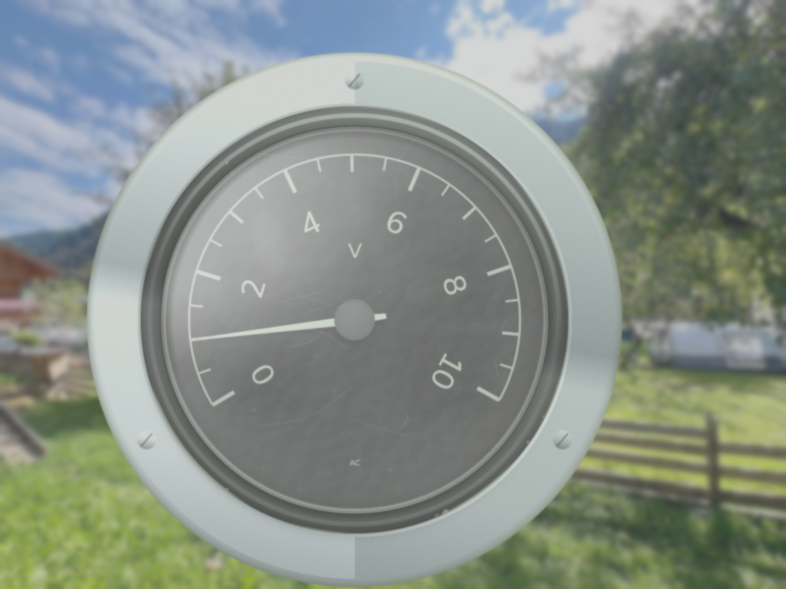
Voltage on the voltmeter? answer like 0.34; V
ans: 1; V
